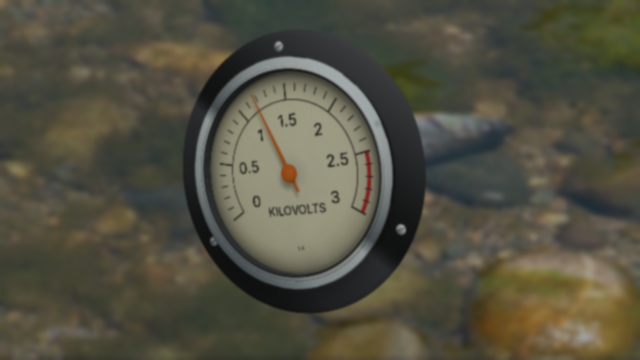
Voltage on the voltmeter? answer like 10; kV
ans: 1.2; kV
